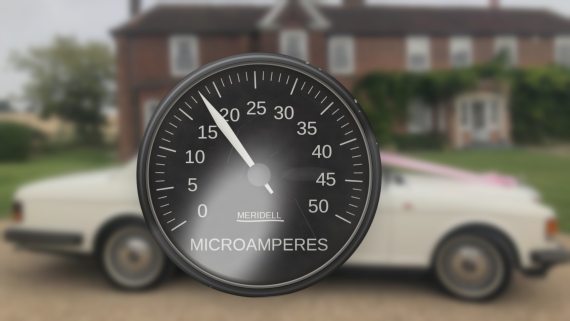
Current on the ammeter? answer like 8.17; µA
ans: 18; µA
